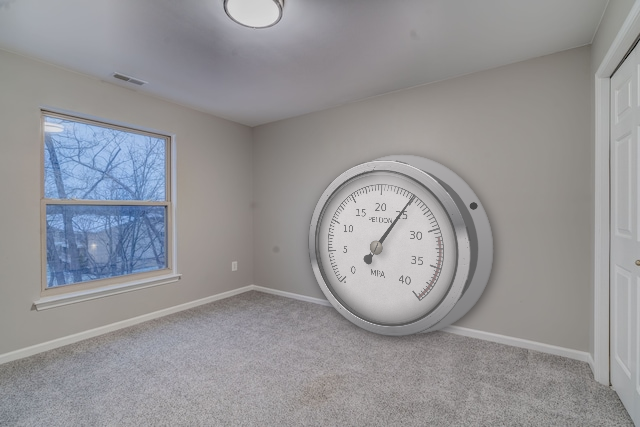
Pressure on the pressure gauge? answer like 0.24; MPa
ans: 25; MPa
